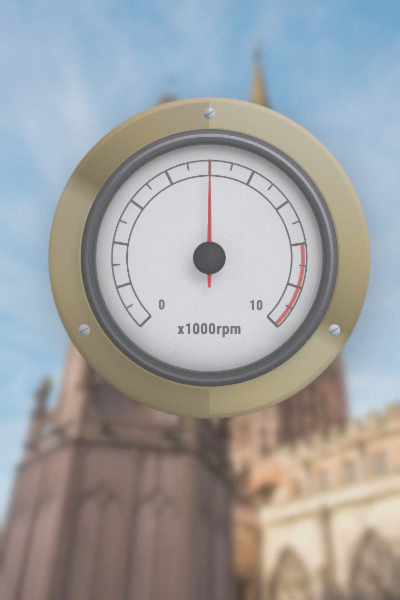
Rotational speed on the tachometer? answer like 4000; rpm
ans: 5000; rpm
